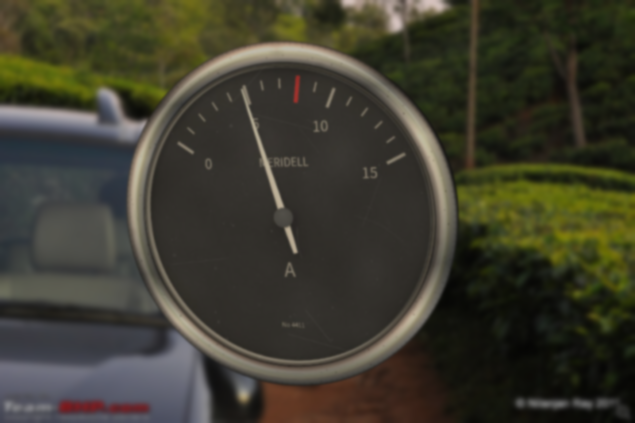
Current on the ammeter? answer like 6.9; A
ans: 5; A
